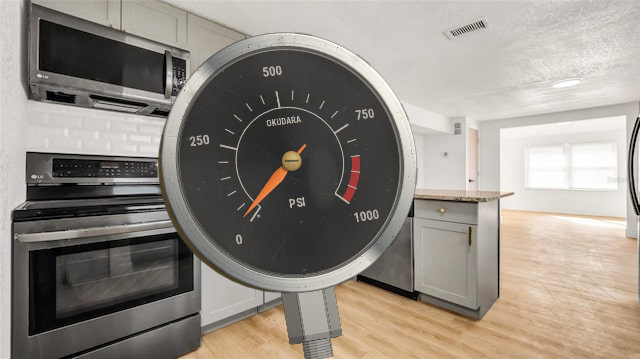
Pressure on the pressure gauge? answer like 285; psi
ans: 25; psi
